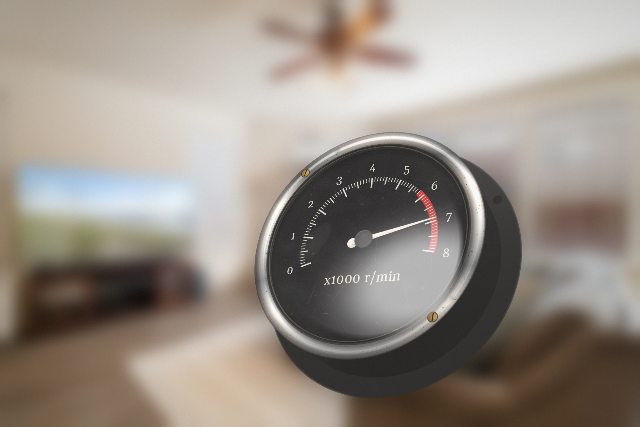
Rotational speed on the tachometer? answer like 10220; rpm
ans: 7000; rpm
